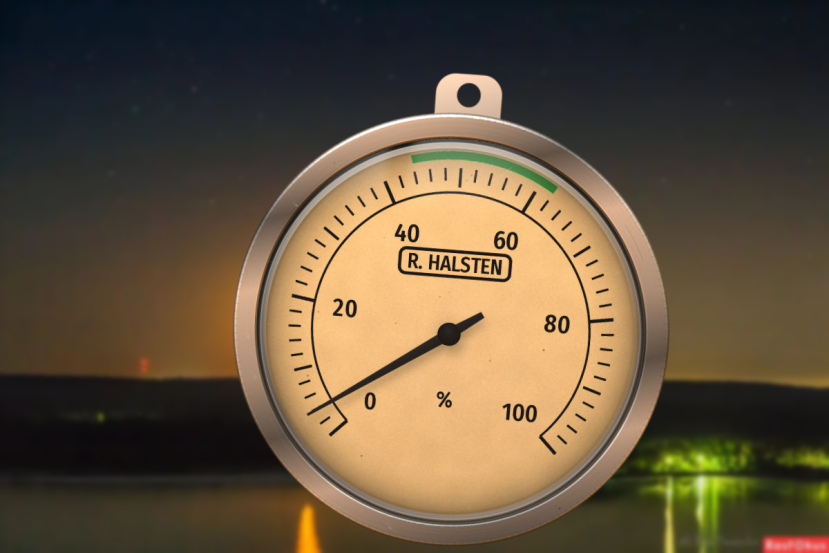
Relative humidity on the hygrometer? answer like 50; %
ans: 4; %
